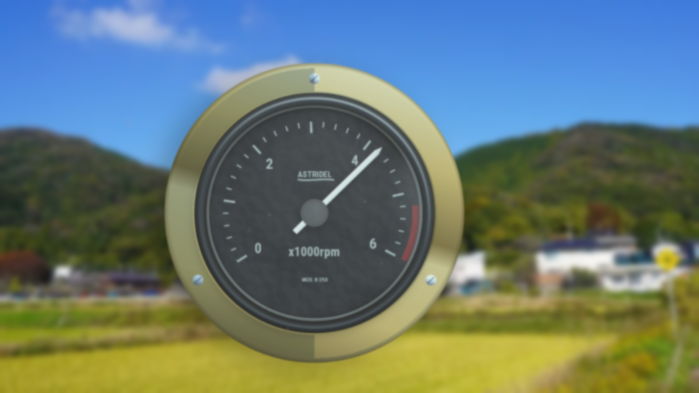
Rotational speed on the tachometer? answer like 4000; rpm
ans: 4200; rpm
